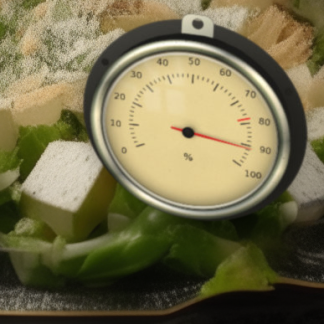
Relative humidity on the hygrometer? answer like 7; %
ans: 90; %
